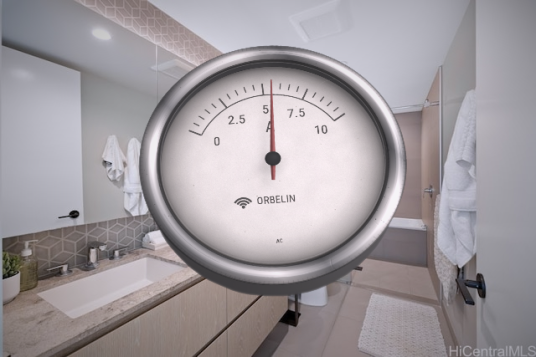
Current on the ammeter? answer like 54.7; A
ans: 5.5; A
